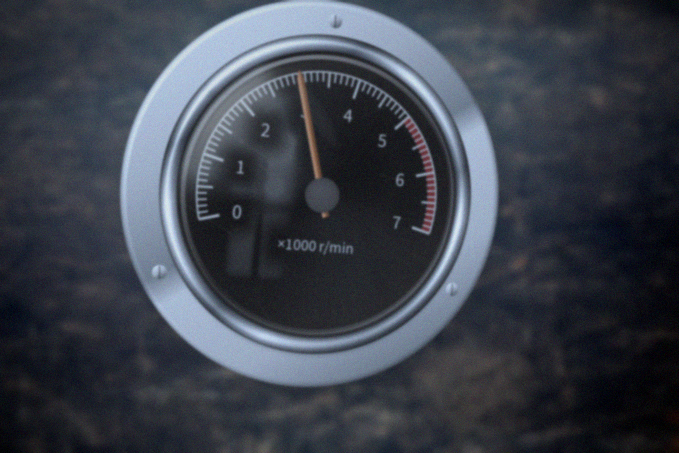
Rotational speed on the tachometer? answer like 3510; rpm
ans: 3000; rpm
